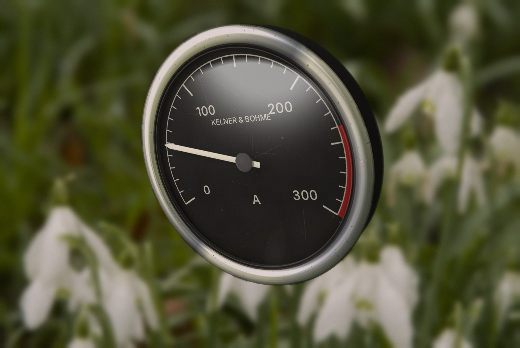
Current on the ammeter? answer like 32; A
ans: 50; A
